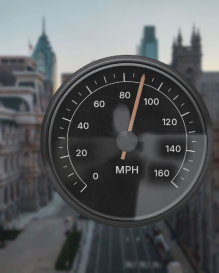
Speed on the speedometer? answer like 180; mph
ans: 90; mph
